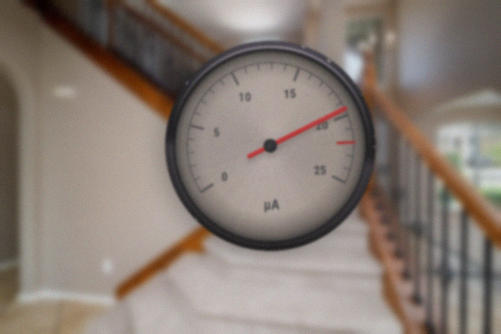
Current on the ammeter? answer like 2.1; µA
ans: 19.5; µA
